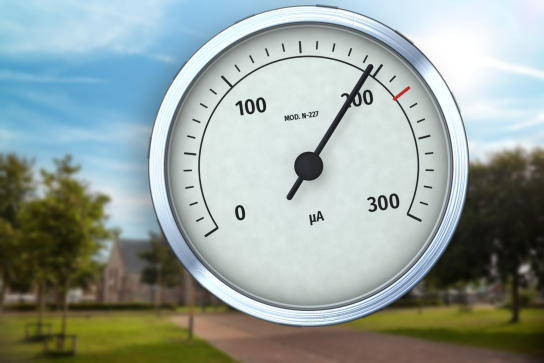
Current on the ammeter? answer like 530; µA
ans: 195; µA
